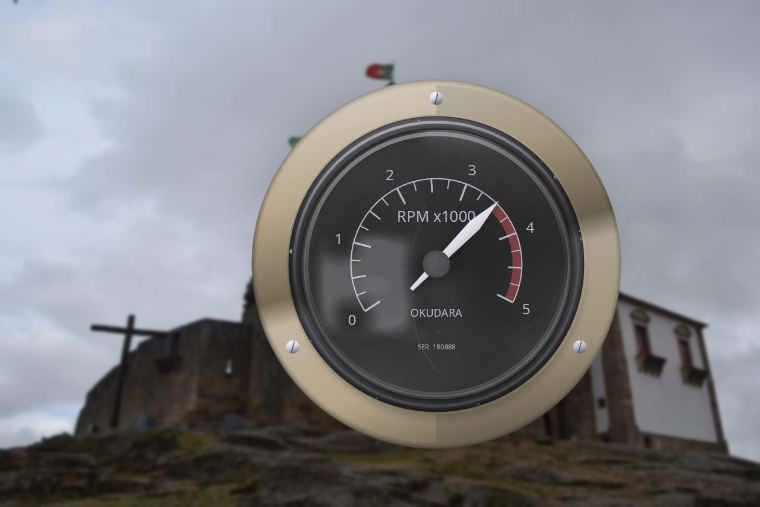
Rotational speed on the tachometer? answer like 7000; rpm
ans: 3500; rpm
